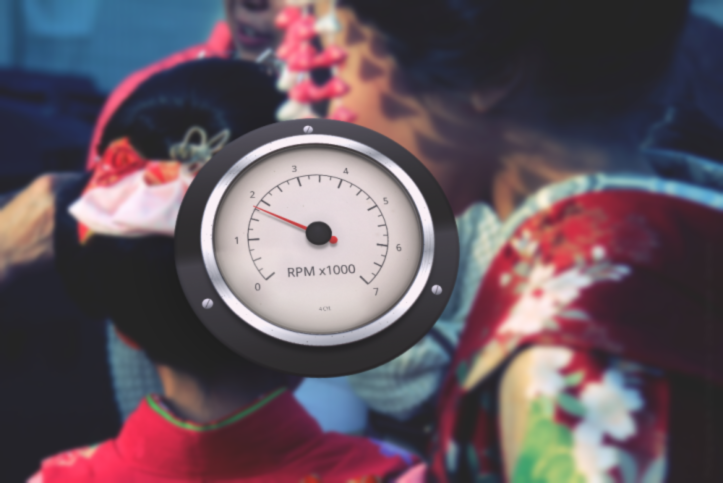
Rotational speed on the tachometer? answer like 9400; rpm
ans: 1750; rpm
